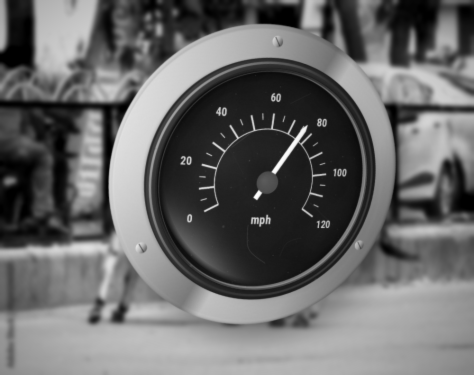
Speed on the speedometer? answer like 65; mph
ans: 75; mph
